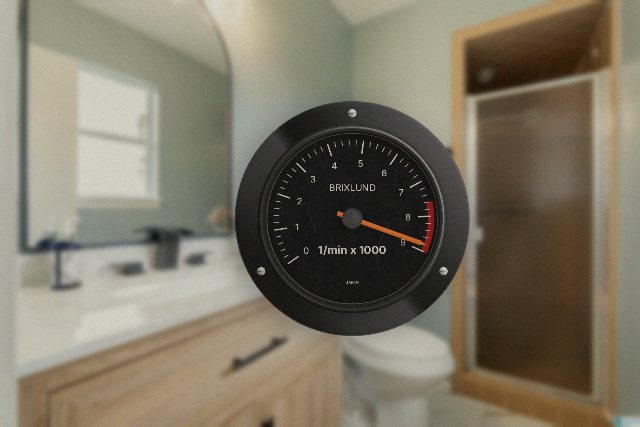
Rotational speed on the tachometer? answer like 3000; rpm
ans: 8800; rpm
